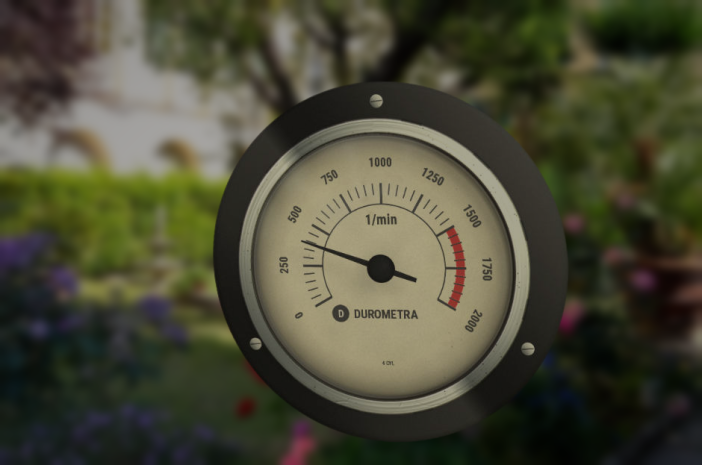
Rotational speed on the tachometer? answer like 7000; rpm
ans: 400; rpm
